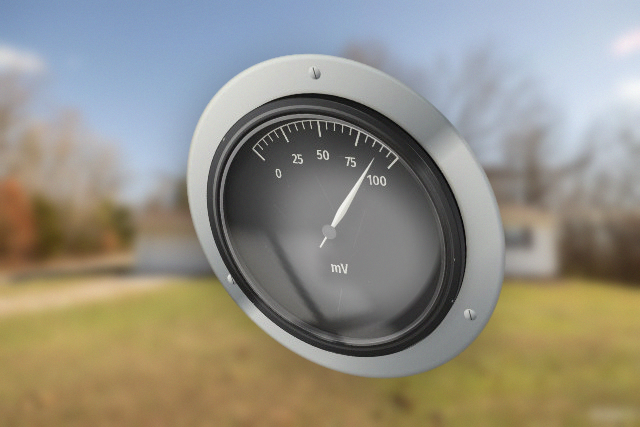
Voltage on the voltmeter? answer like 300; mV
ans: 90; mV
